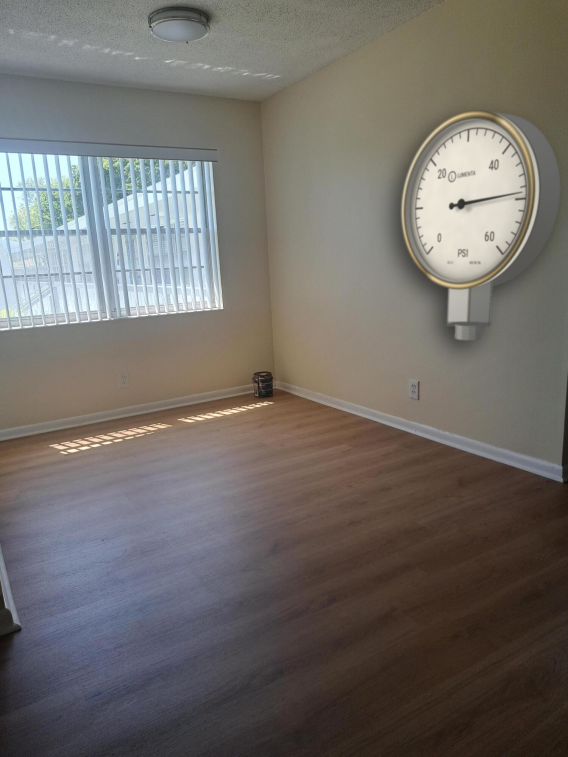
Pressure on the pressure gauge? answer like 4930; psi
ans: 49; psi
